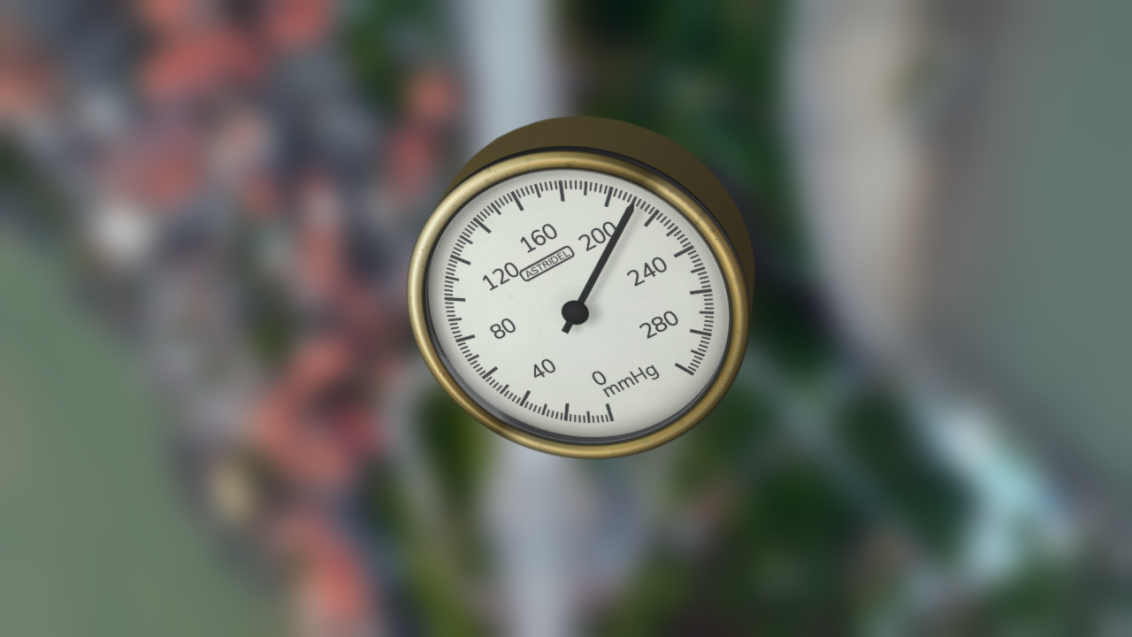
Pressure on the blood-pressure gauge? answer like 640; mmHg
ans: 210; mmHg
